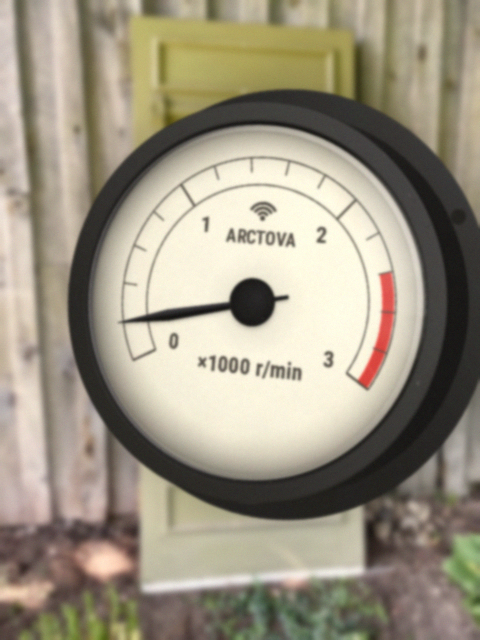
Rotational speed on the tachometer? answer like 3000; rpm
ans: 200; rpm
